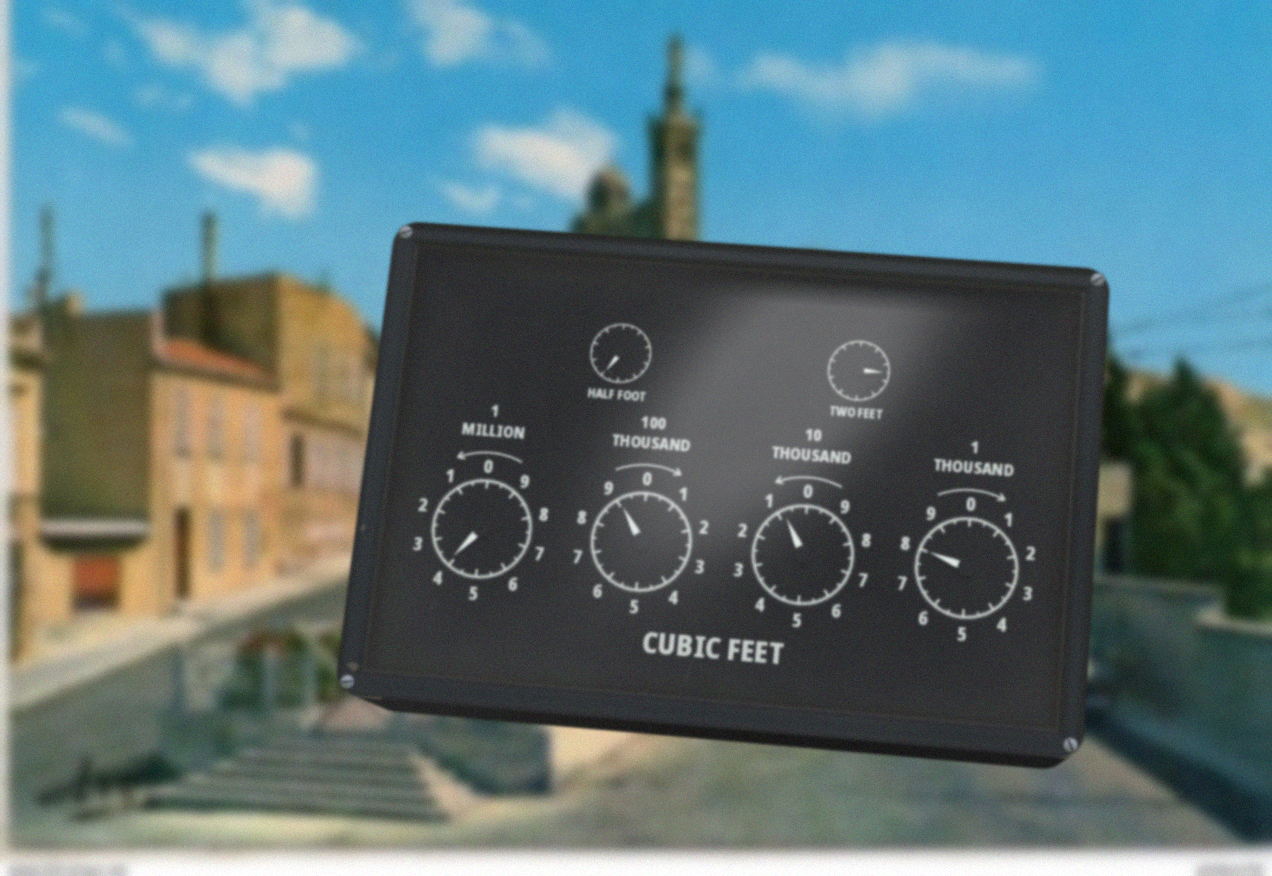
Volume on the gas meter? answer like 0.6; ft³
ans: 390800; ft³
